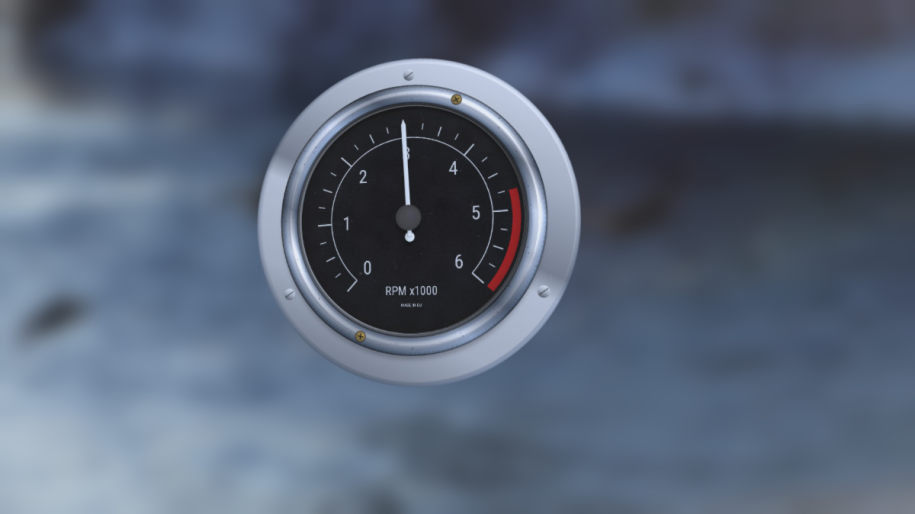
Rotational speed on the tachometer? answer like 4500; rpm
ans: 3000; rpm
